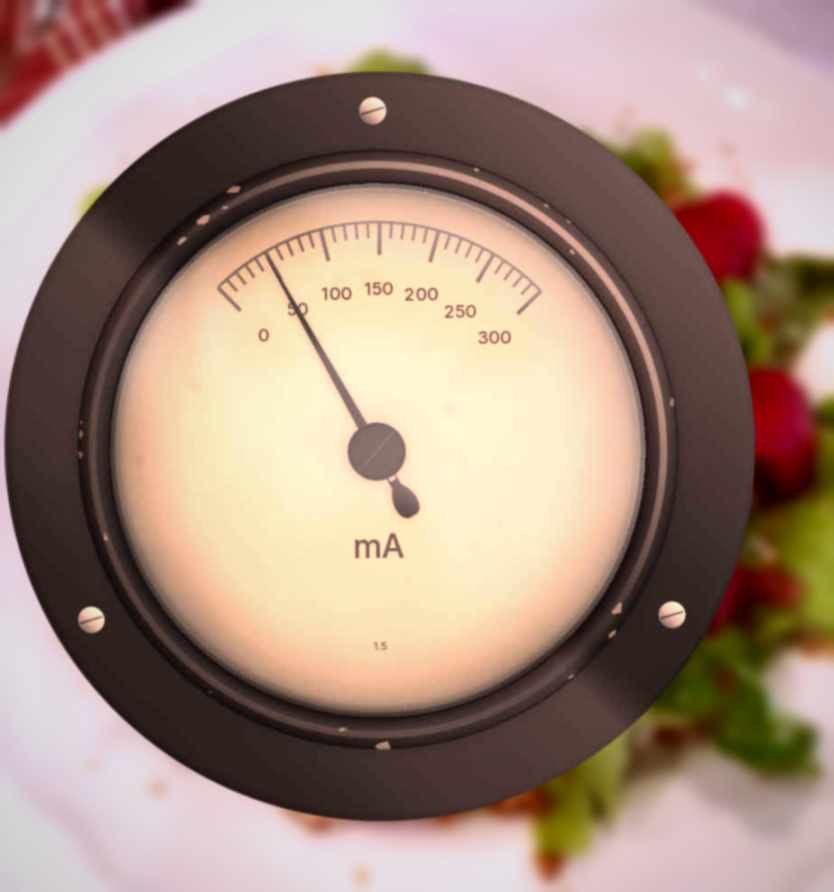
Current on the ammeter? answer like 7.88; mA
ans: 50; mA
